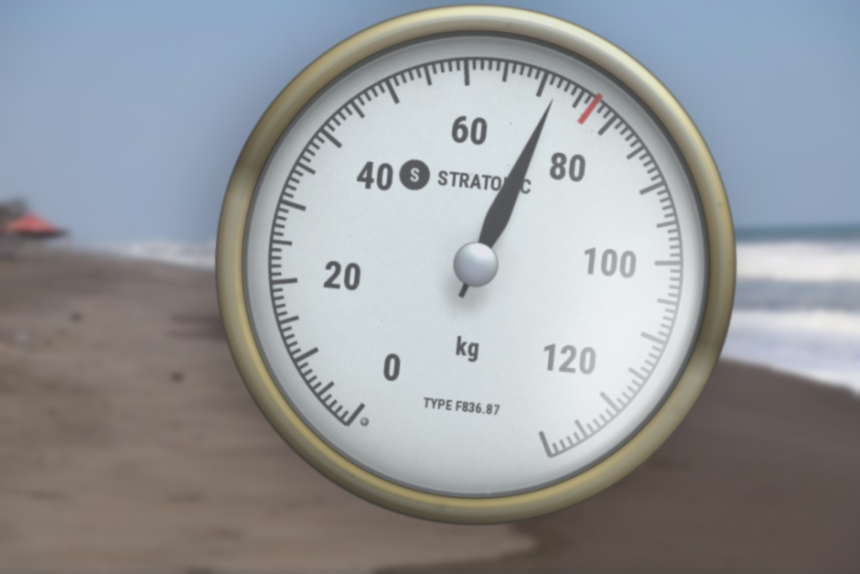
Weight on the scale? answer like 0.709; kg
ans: 72; kg
